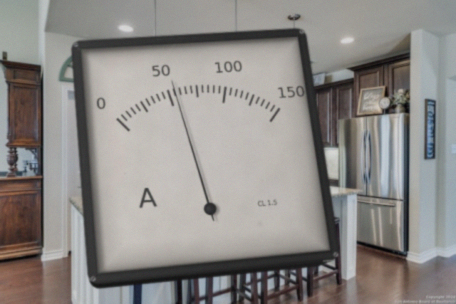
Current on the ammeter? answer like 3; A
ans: 55; A
